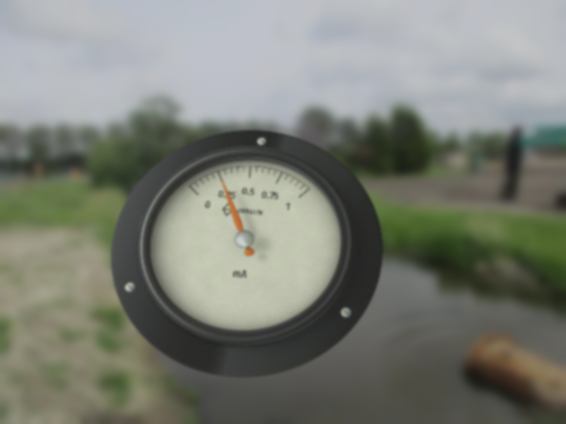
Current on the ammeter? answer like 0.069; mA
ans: 0.25; mA
